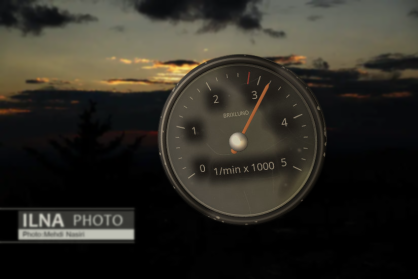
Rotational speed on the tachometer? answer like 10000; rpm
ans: 3200; rpm
